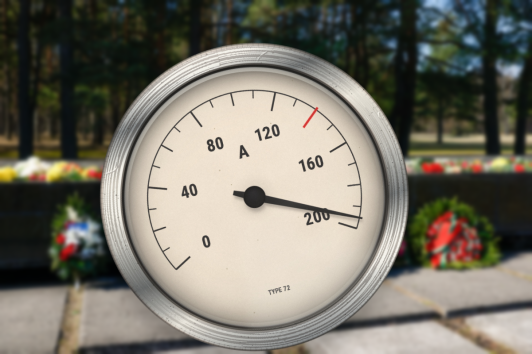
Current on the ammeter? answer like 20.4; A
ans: 195; A
